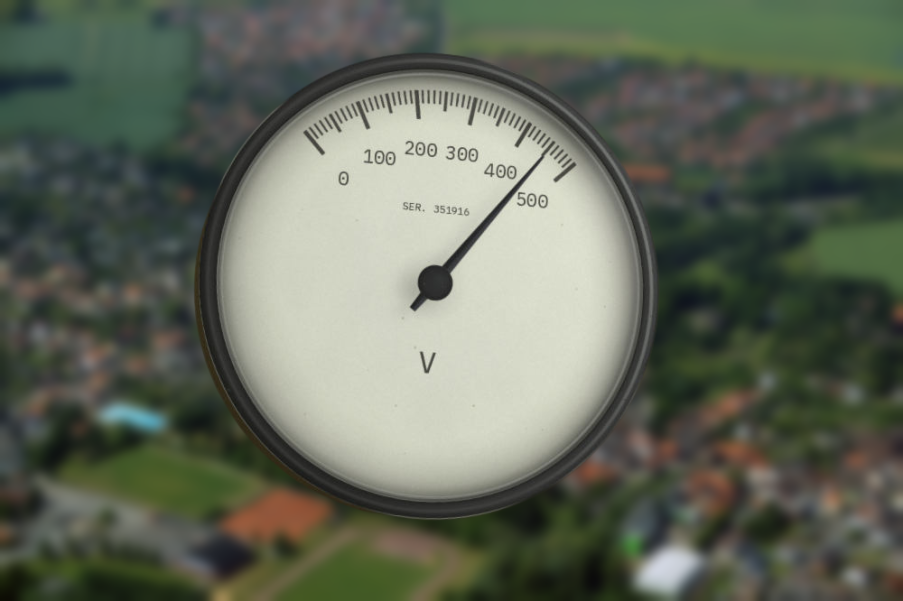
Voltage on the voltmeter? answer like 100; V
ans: 450; V
